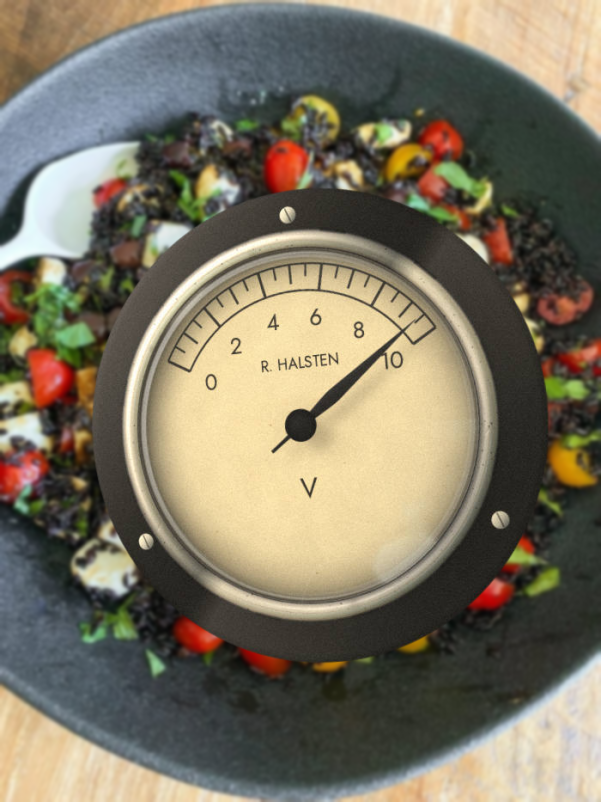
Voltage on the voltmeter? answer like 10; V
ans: 9.5; V
